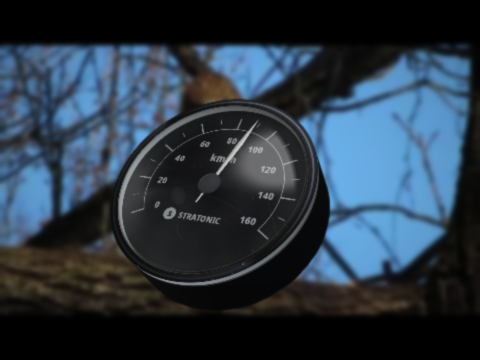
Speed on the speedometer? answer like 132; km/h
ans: 90; km/h
